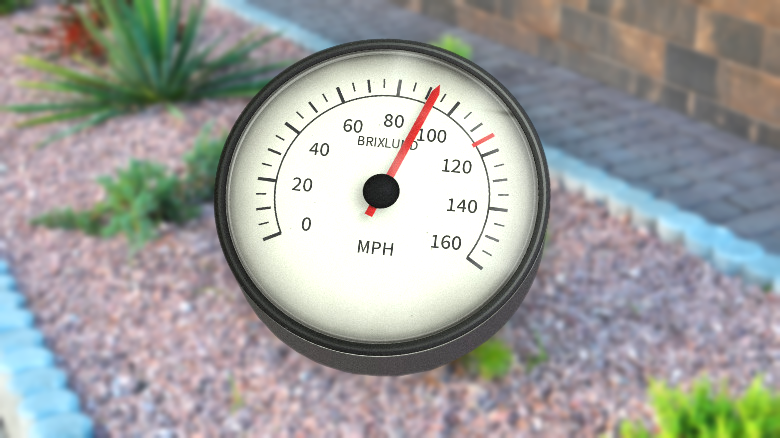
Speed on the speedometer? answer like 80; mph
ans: 92.5; mph
